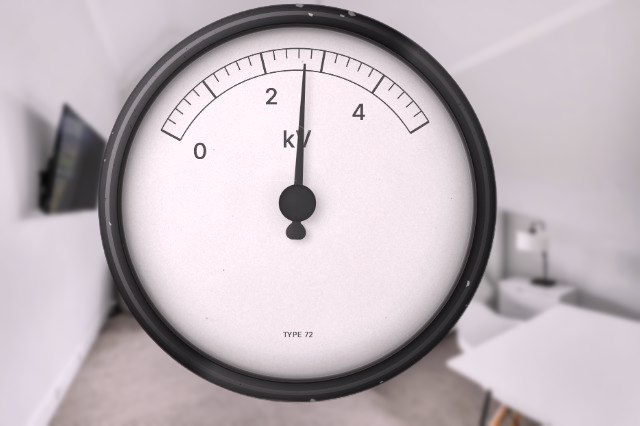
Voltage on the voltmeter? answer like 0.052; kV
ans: 2.7; kV
